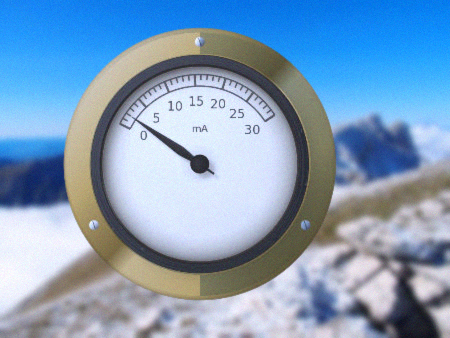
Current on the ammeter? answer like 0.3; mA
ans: 2; mA
